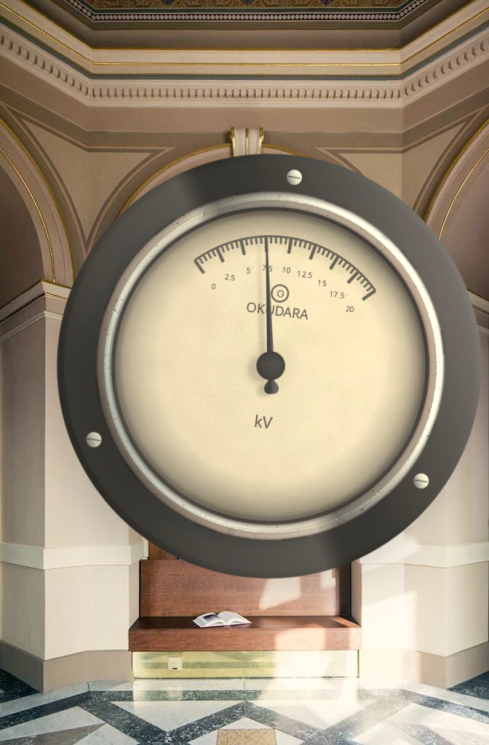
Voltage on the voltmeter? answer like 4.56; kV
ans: 7.5; kV
